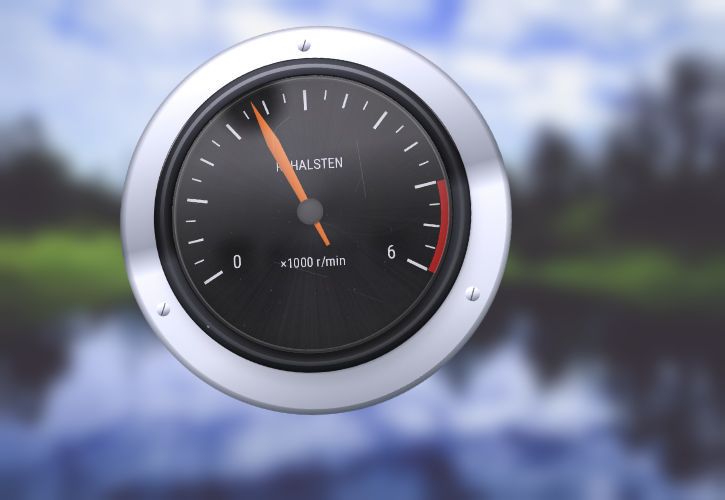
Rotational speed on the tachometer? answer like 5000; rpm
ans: 2375; rpm
